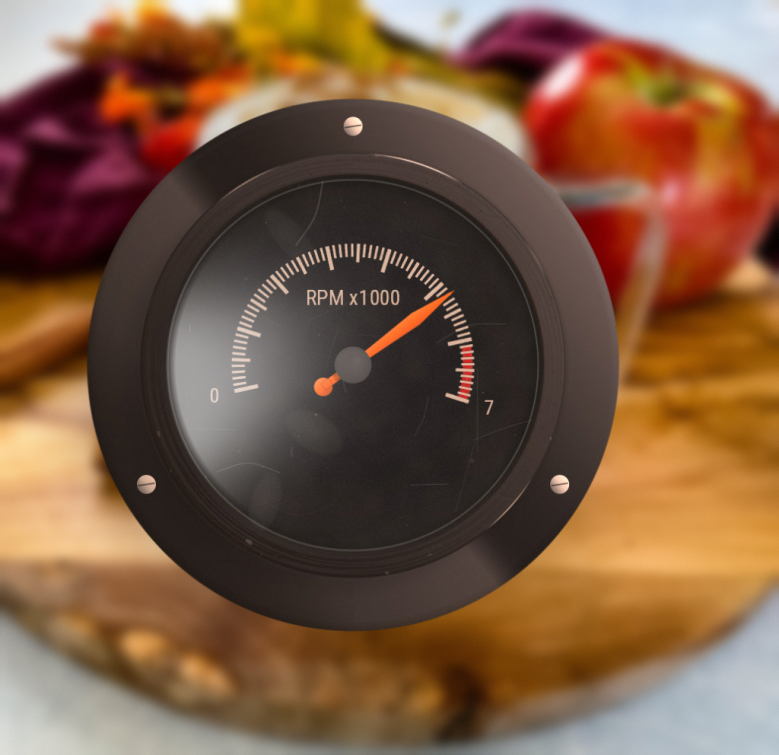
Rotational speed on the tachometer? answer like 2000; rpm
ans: 5200; rpm
